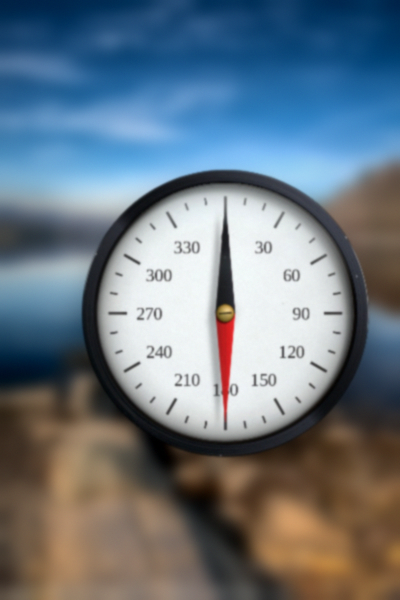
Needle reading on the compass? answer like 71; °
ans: 180; °
